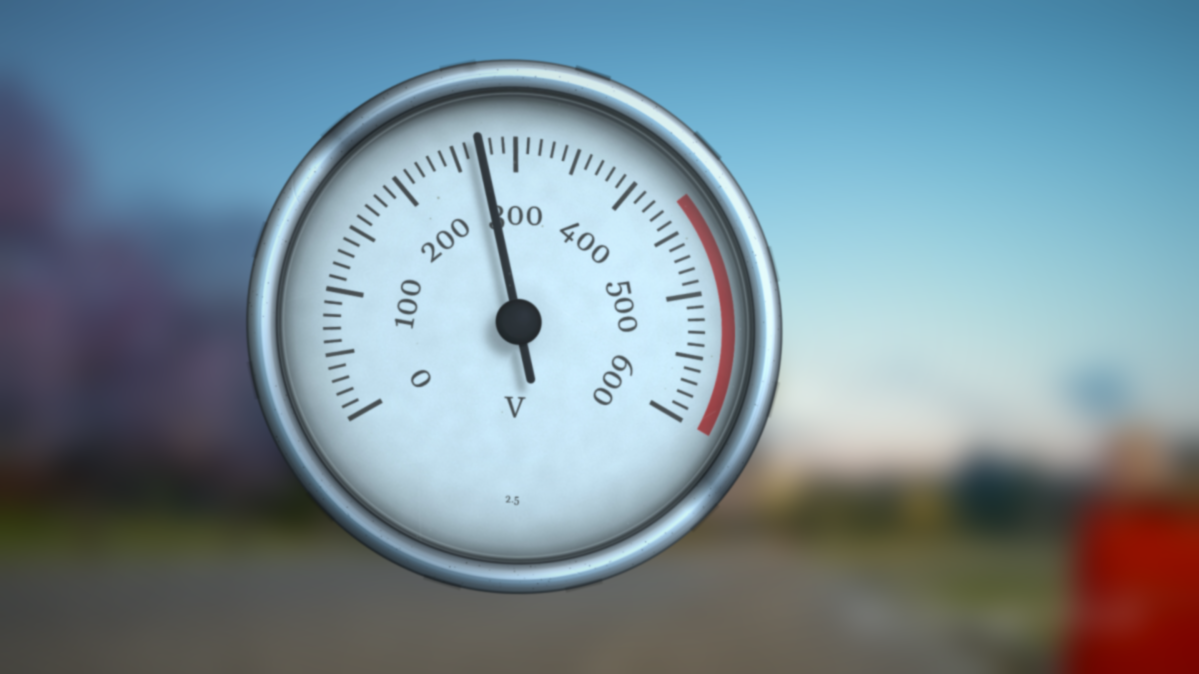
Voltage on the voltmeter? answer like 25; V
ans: 270; V
